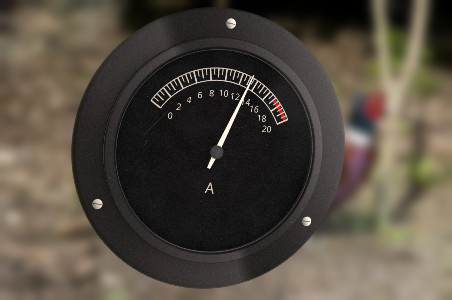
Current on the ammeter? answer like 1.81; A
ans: 13; A
